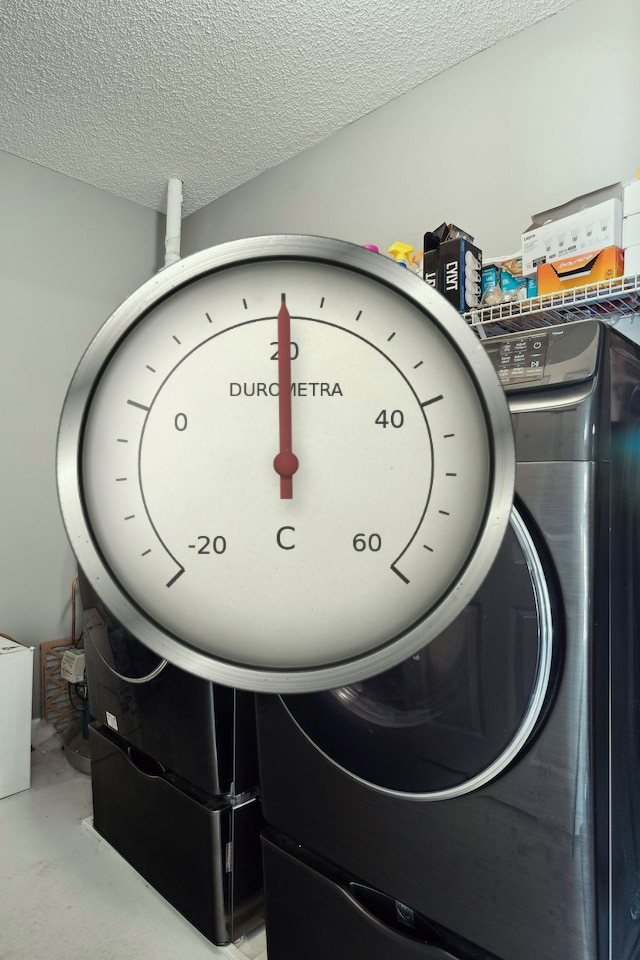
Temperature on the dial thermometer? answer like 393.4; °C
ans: 20; °C
